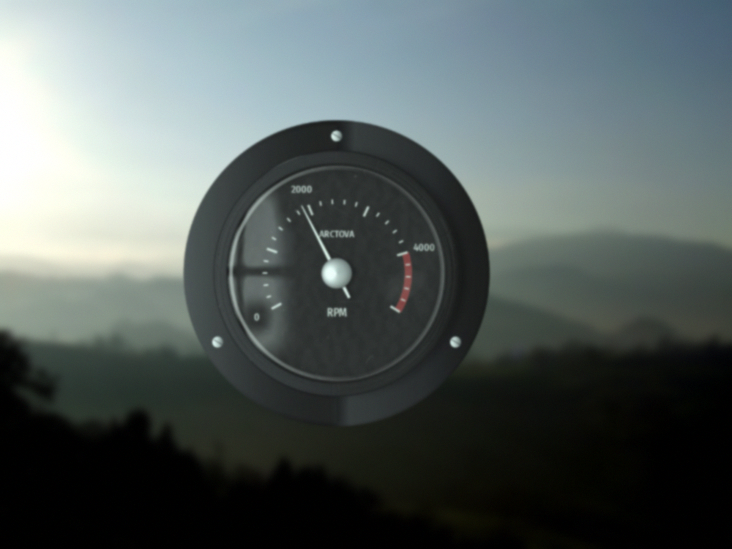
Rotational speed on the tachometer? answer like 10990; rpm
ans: 1900; rpm
